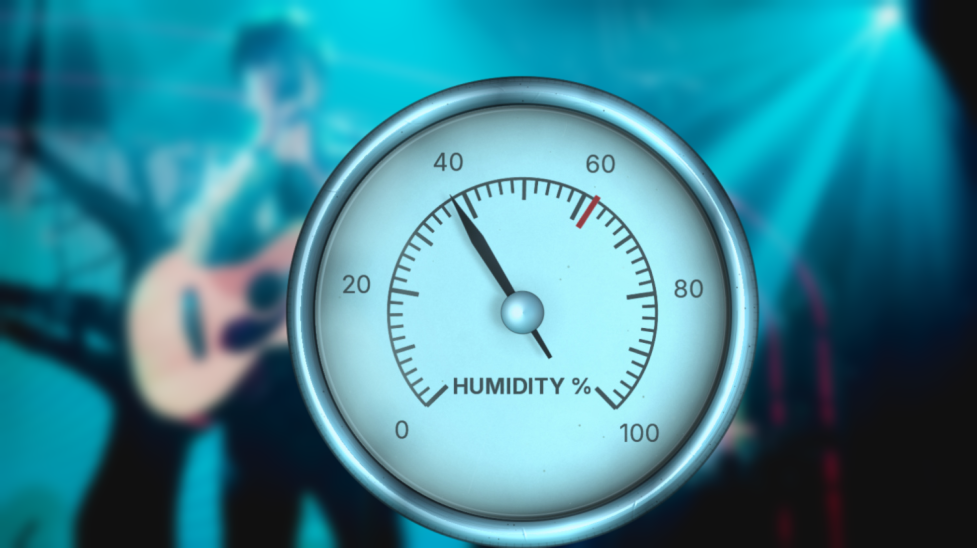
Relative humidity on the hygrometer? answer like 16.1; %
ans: 38; %
